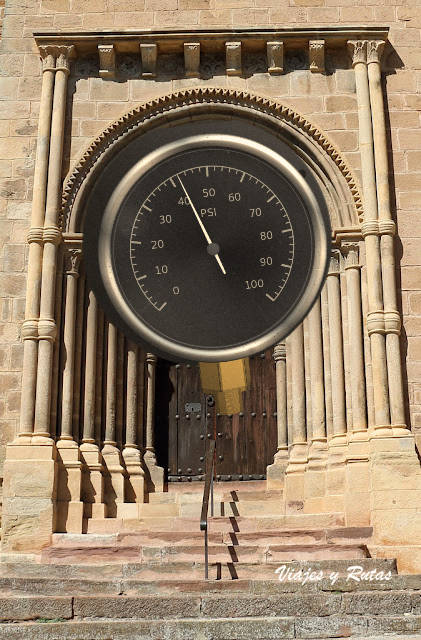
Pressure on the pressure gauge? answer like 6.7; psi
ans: 42; psi
